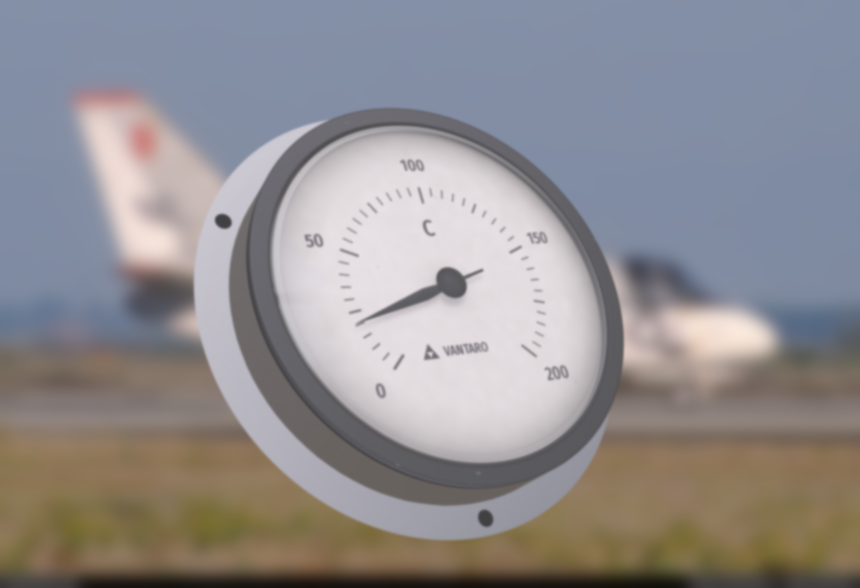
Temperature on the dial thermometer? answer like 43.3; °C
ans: 20; °C
